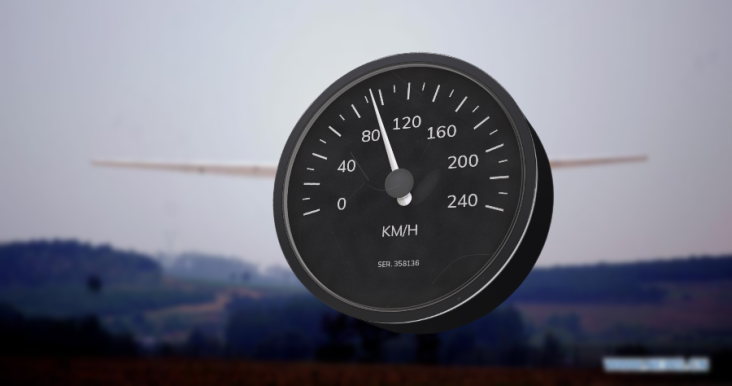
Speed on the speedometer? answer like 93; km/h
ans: 95; km/h
